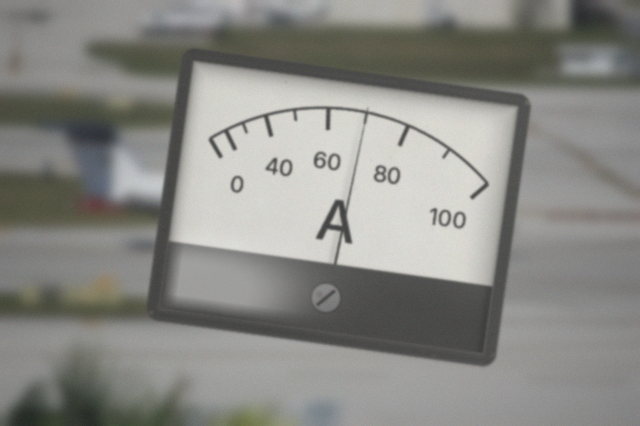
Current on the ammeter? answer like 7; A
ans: 70; A
